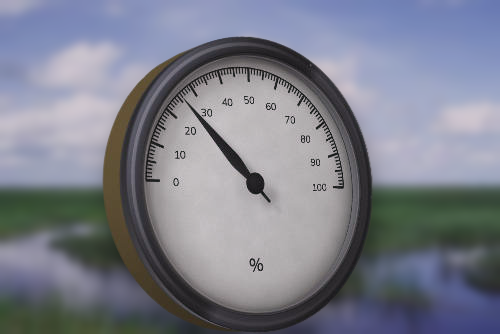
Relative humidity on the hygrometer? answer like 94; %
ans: 25; %
